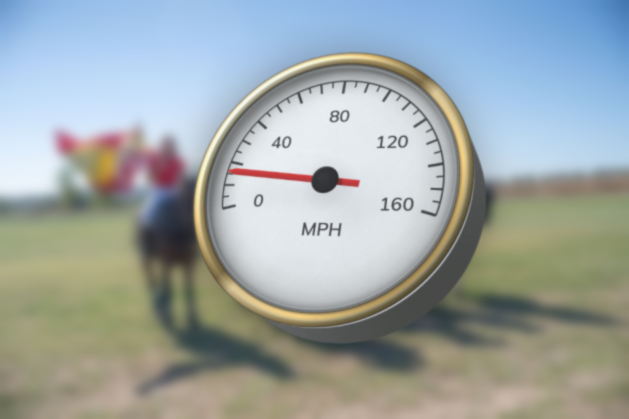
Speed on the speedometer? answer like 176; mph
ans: 15; mph
